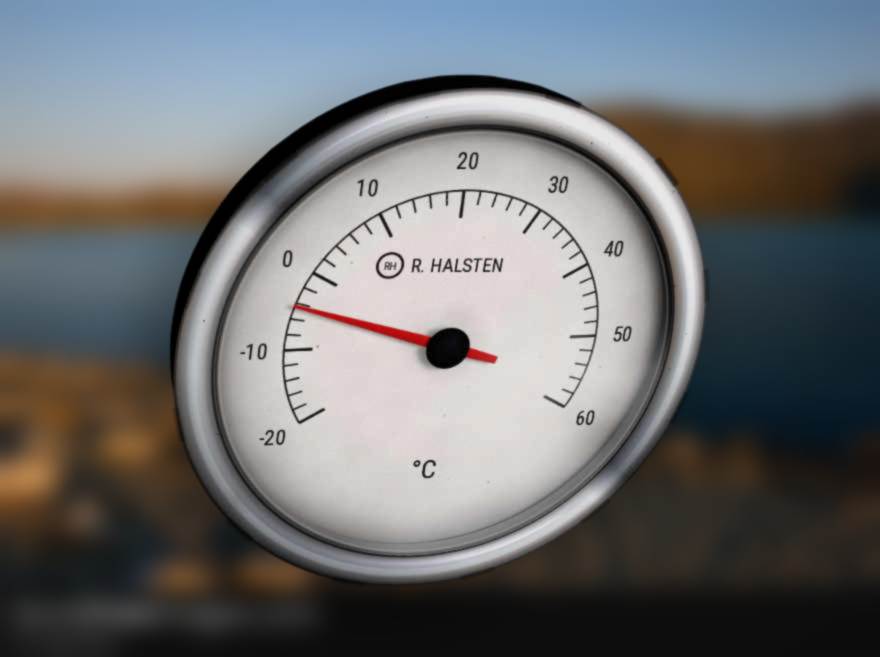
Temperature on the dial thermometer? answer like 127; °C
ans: -4; °C
